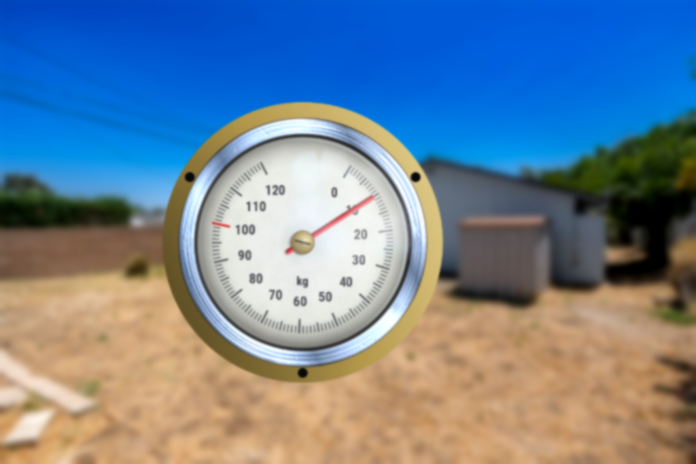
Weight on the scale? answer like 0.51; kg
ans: 10; kg
